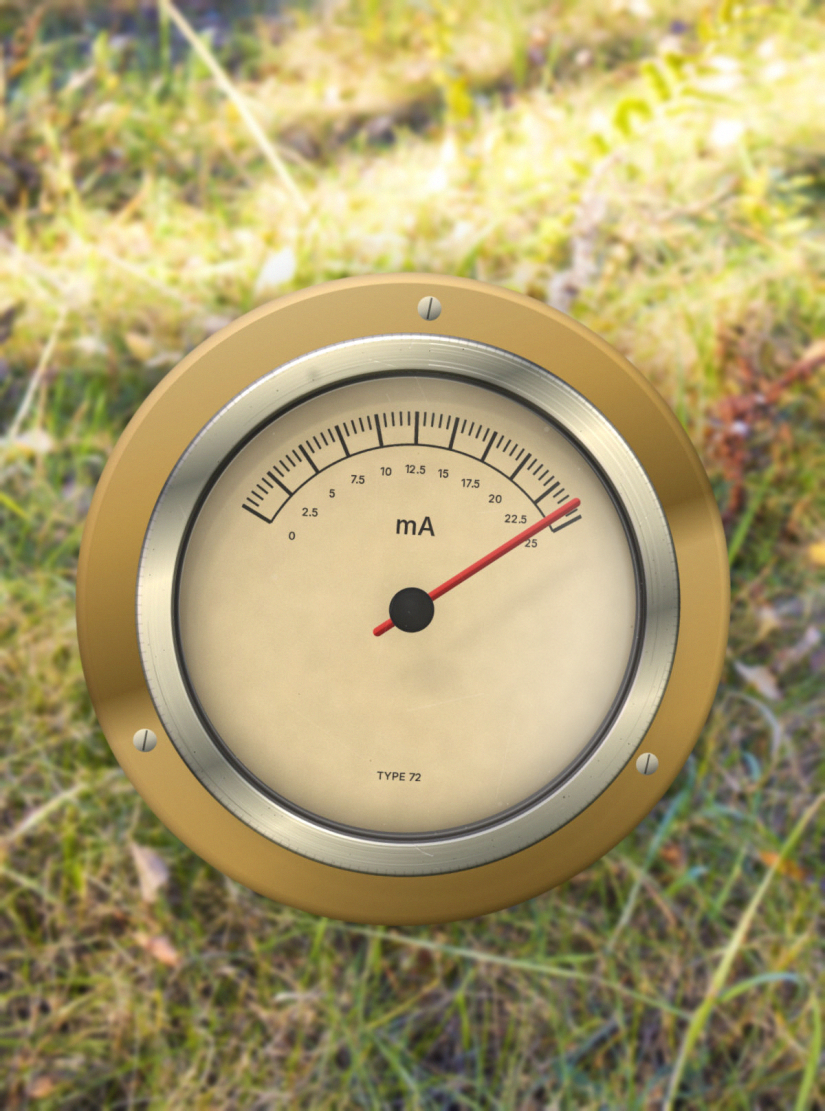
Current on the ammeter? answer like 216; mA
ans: 24; mA
